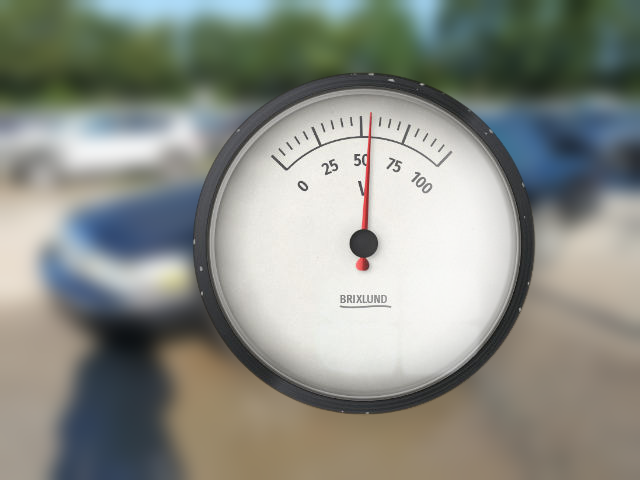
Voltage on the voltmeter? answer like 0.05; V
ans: 55; V
